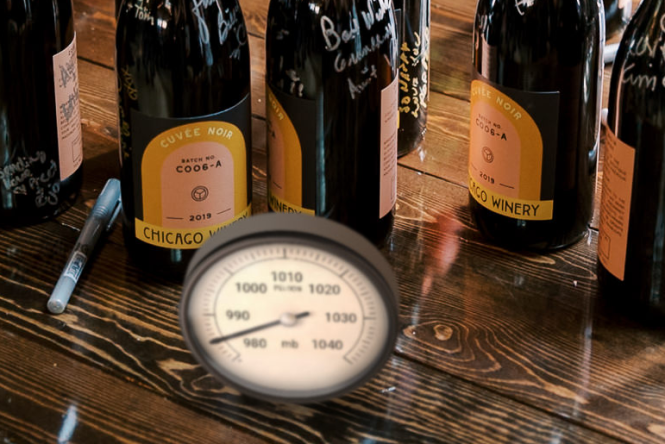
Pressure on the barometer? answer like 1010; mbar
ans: 985; mbar
